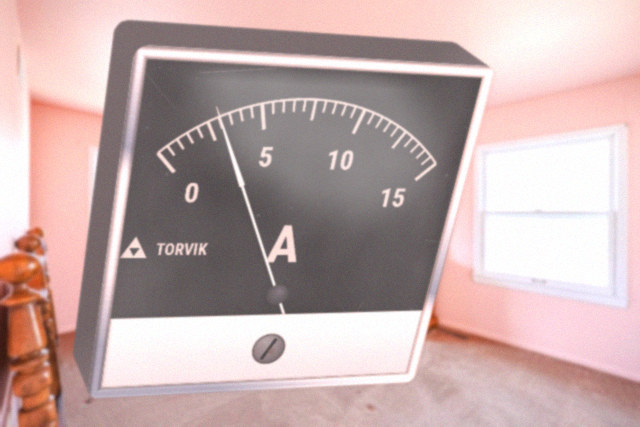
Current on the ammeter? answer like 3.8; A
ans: 3; A
